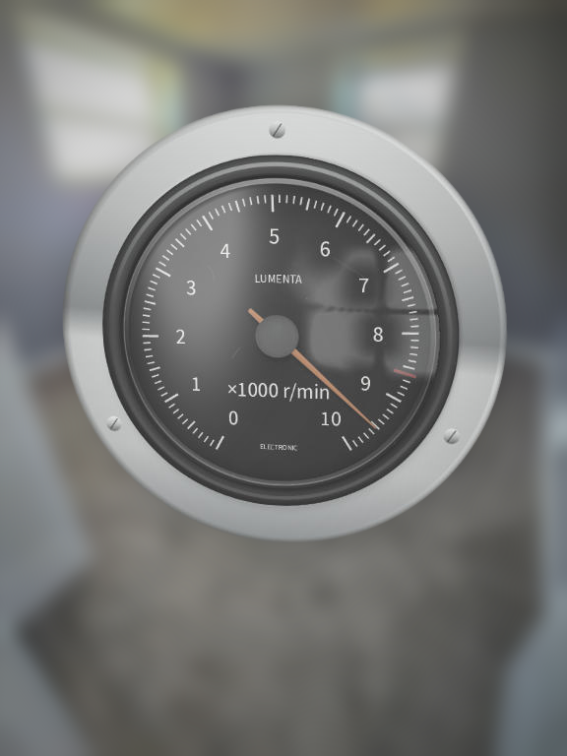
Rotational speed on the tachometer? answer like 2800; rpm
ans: 9500; rpm
